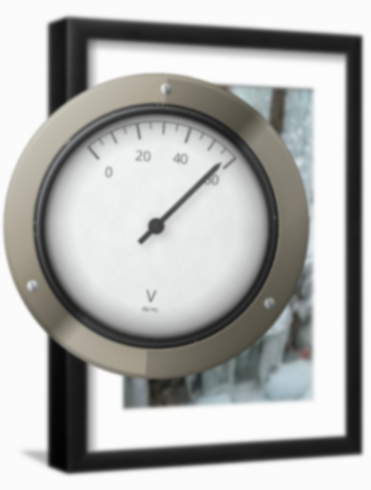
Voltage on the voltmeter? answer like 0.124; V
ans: 57.5; V
